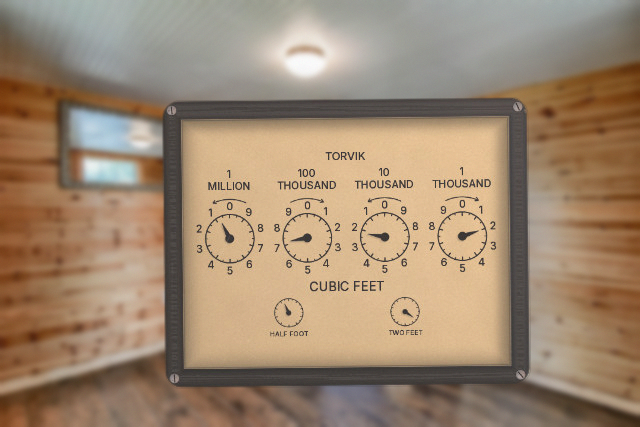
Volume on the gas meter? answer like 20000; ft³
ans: 72200; ft³
